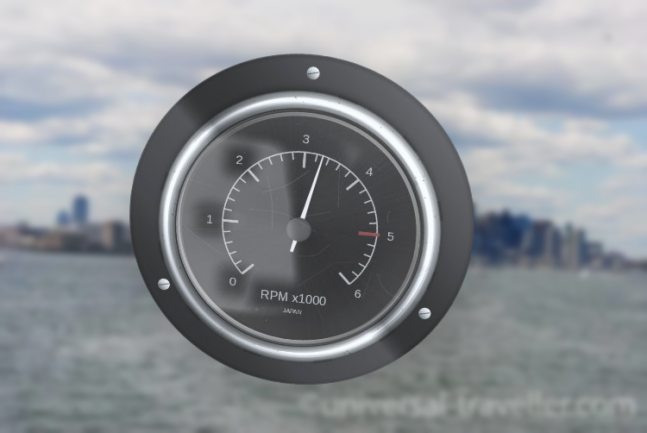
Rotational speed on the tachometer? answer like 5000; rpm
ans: 3300; rpm
